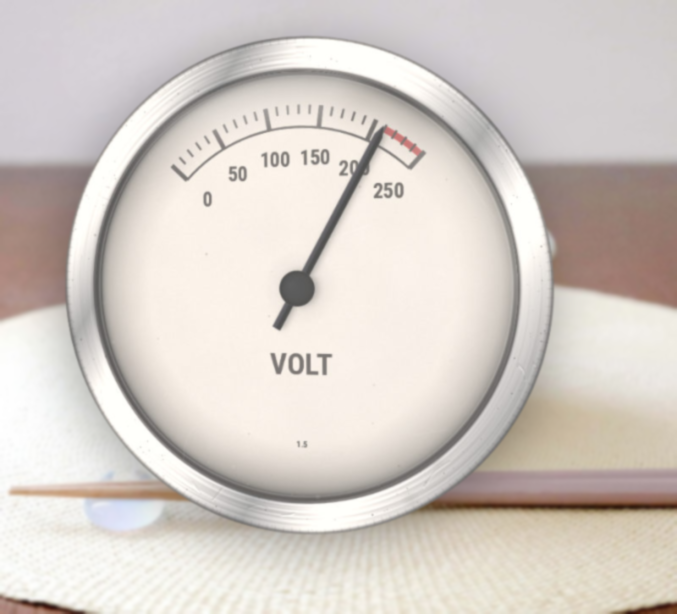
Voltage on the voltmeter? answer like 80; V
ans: 210; V
